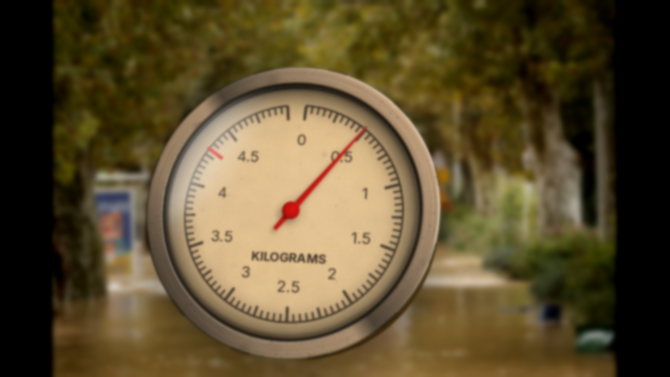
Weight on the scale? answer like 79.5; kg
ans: 0.5; kg
